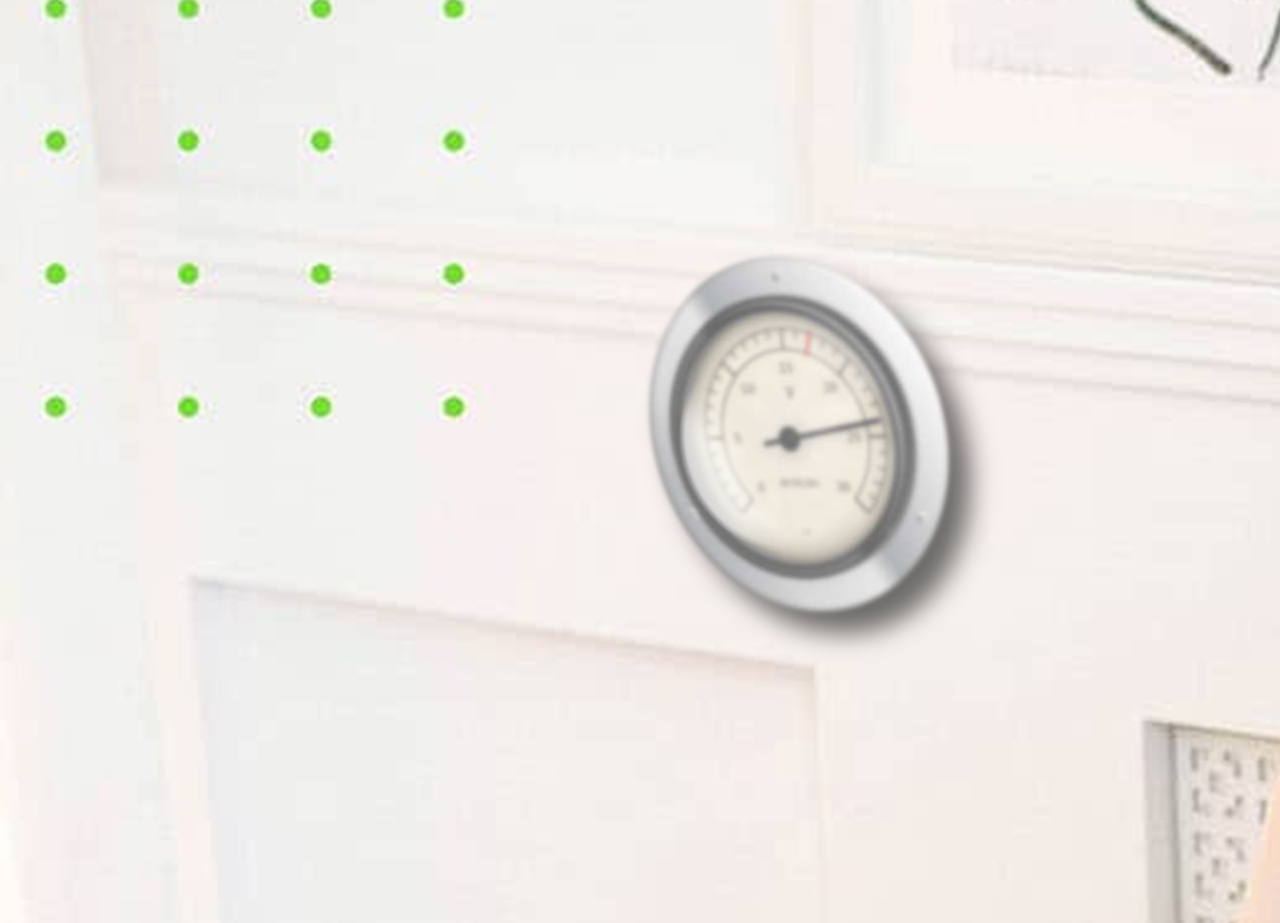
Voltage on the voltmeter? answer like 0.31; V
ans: 24; V
